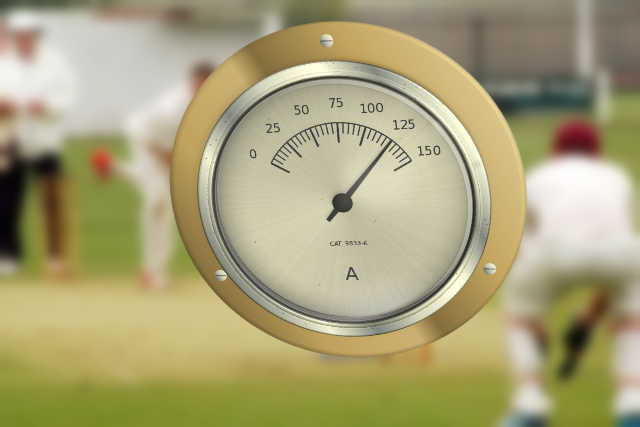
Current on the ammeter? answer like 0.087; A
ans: 125; A
